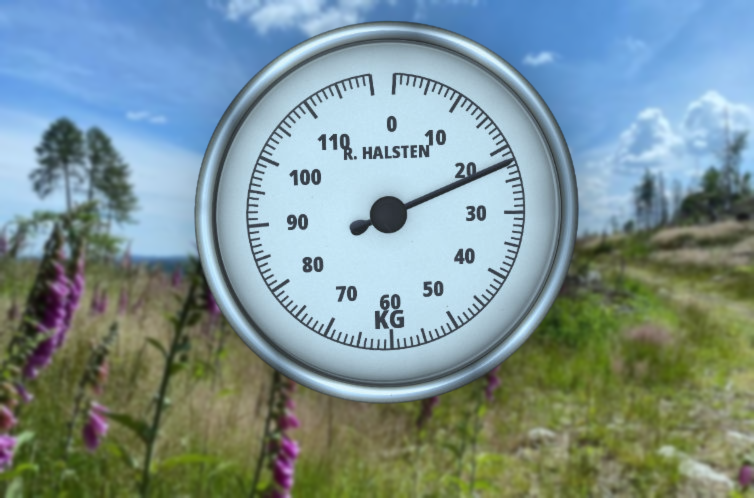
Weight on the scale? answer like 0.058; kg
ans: 22; kg
